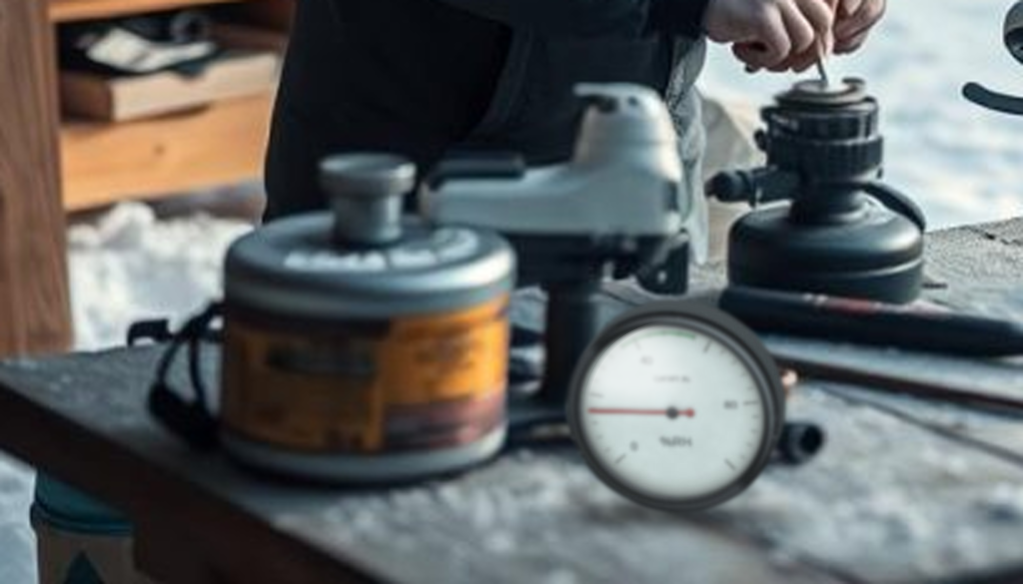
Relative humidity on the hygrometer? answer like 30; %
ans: 16; %
